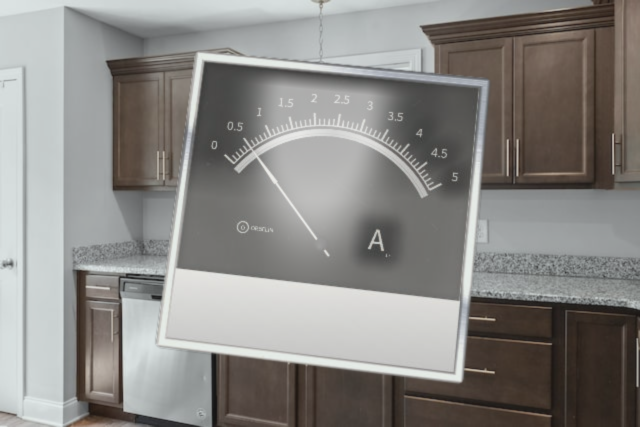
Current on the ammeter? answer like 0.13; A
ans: 0.5; A
